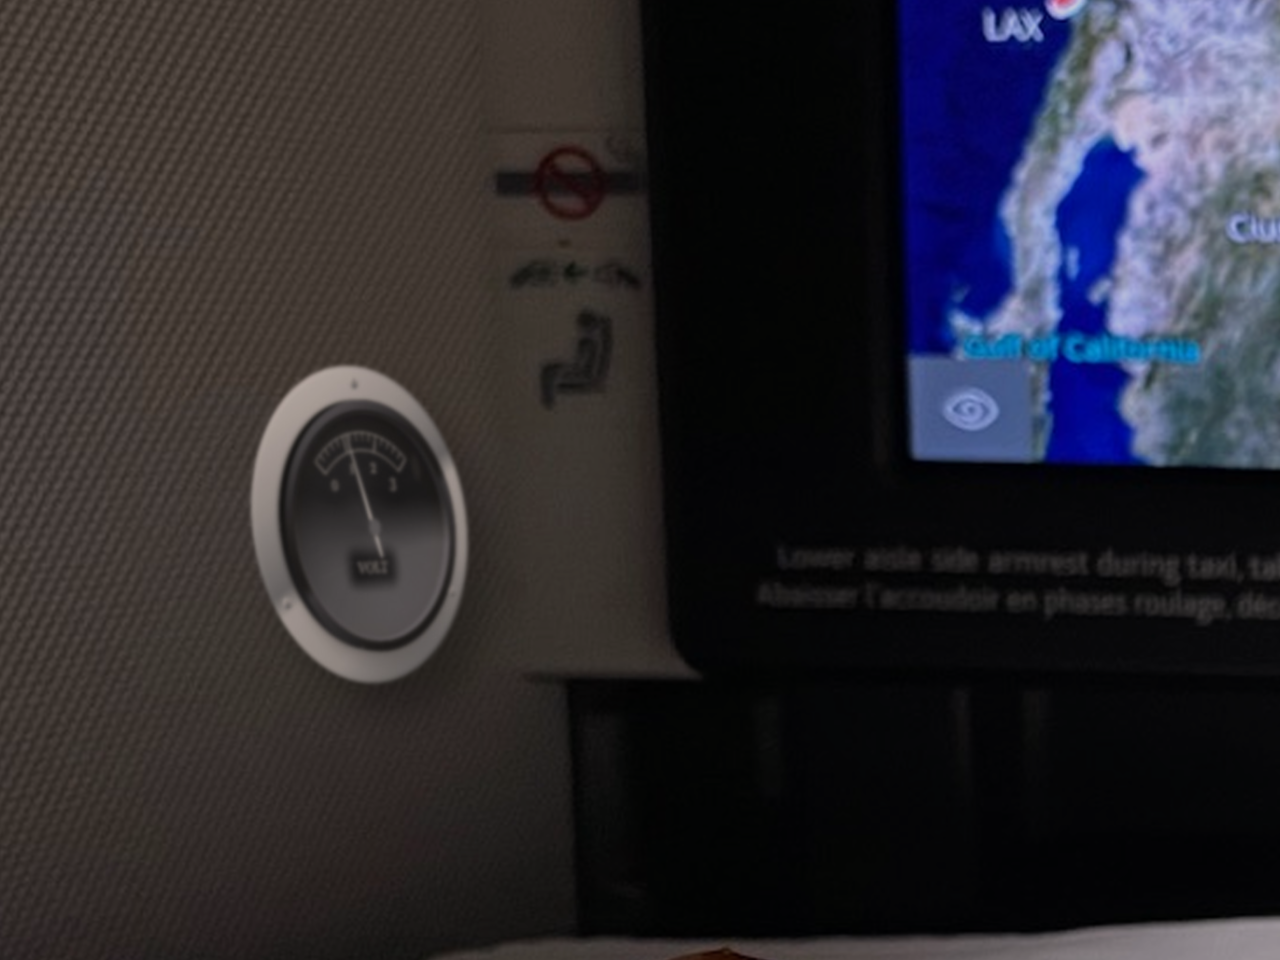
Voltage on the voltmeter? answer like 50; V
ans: 1; V
